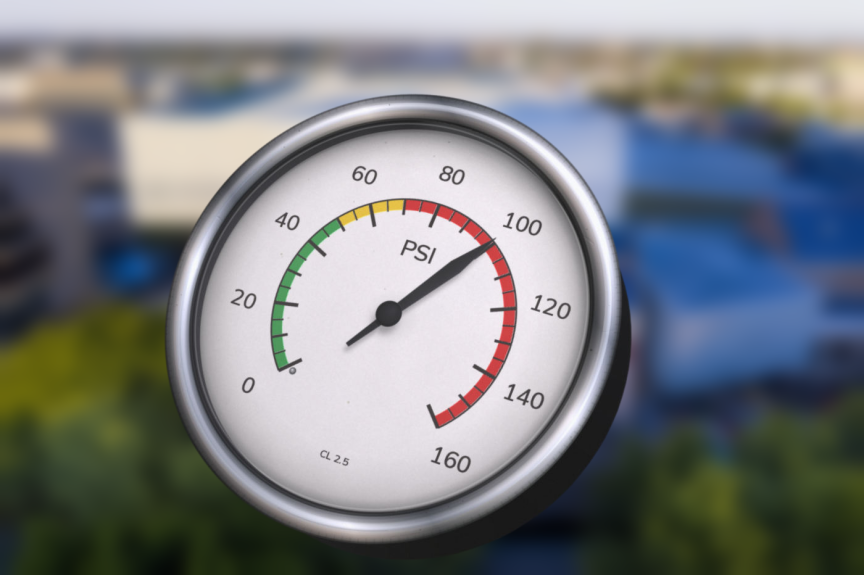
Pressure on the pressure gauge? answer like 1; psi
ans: 100; psi
